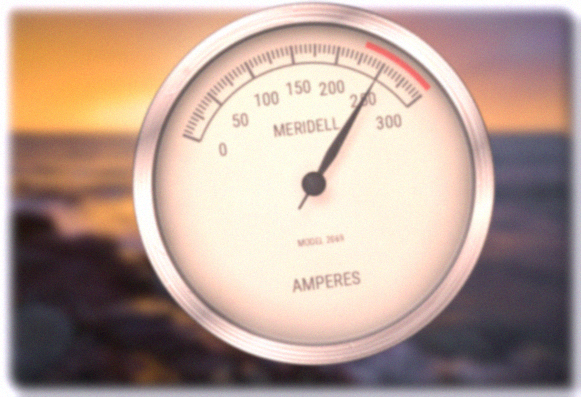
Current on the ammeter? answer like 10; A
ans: 250; A
